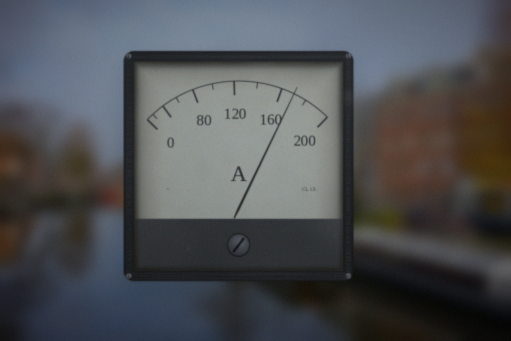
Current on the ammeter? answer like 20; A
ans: 170; A
